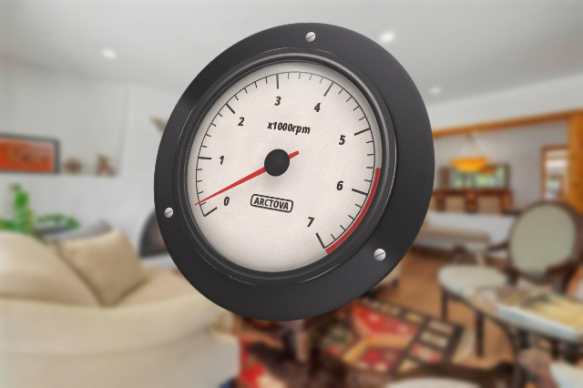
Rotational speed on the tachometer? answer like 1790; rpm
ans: 200; rpm
